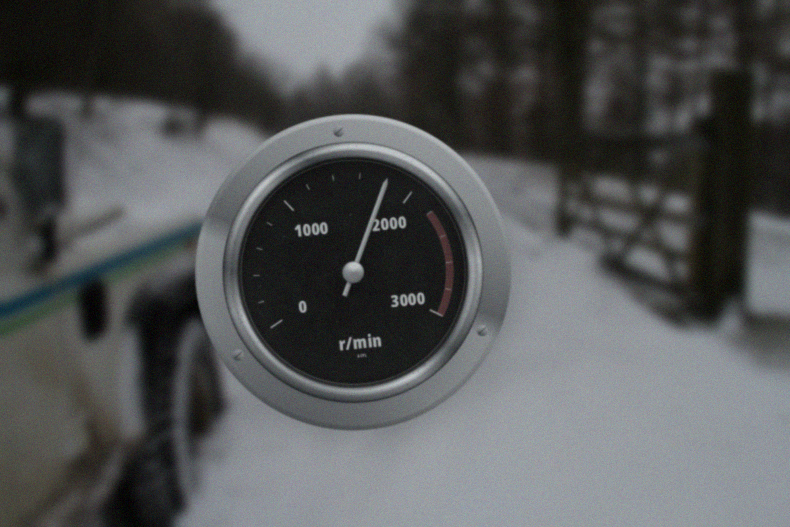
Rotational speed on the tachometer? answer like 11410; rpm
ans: 1800; rpm
